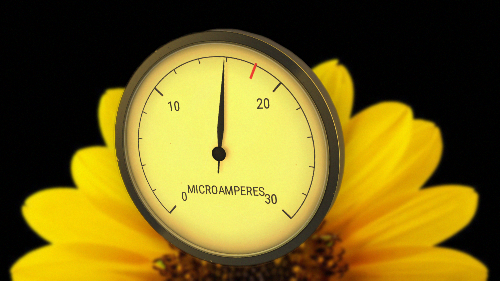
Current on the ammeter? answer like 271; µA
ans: 16; µA
